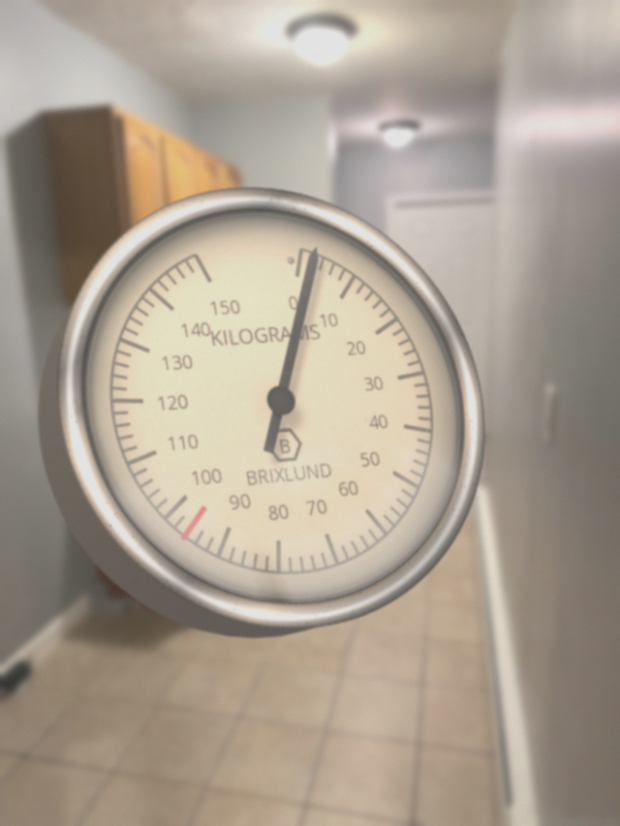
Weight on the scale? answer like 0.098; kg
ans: 2; kg
